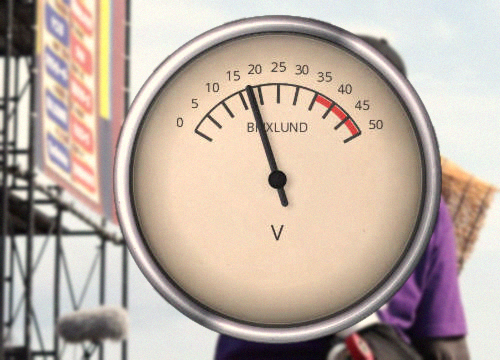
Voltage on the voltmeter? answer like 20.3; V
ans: 17.5; V
